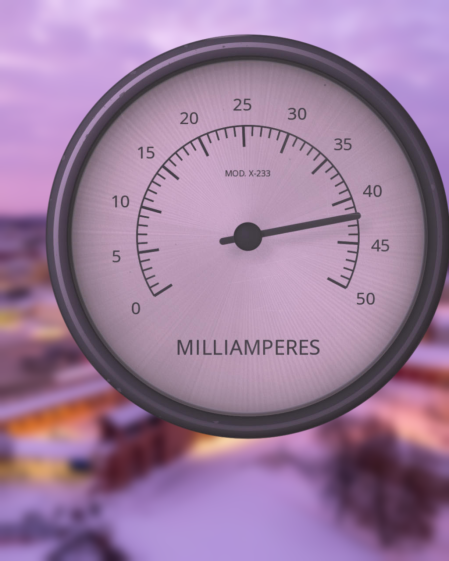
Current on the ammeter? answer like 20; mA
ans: 42; mA
